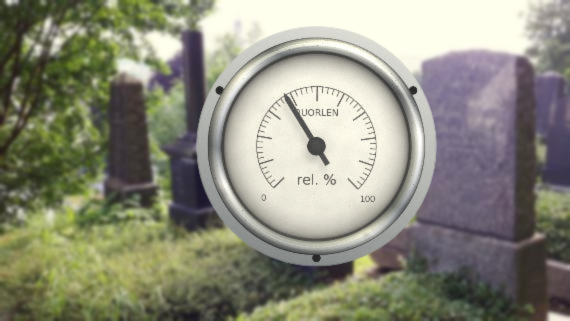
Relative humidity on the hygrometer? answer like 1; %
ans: 38; %
